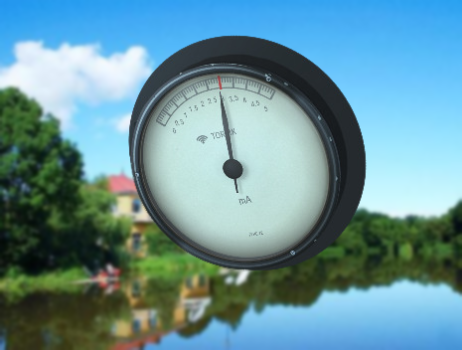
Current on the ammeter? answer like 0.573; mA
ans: 3; mA
